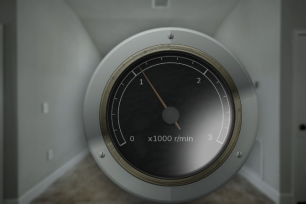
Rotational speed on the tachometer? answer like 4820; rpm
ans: 1100; rpm
